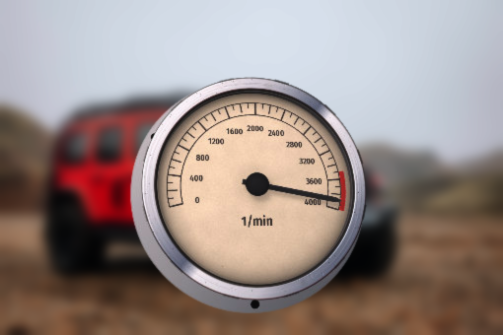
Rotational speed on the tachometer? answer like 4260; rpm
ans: 3900; rpm
